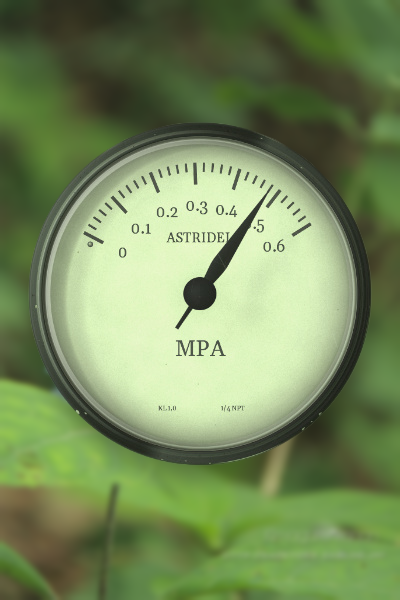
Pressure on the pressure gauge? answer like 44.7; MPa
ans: 0.48; MPa
